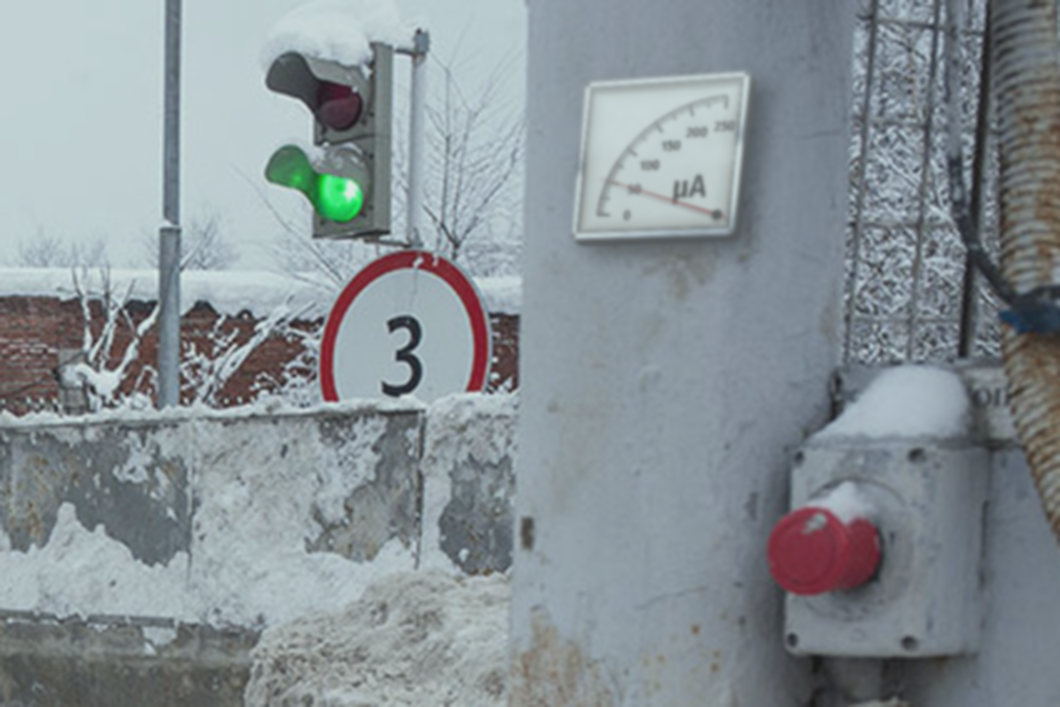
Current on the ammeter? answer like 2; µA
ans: 50; µA
